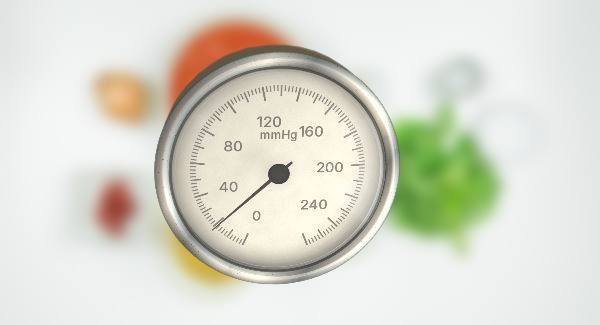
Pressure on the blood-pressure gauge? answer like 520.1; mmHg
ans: 20; mmHg
